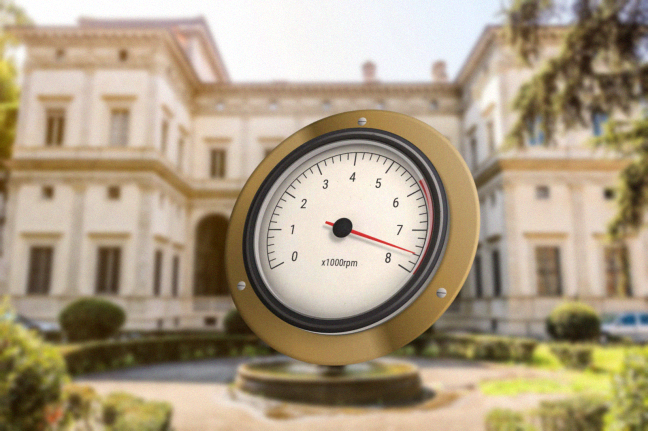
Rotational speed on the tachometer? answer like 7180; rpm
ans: 7600; rpm
